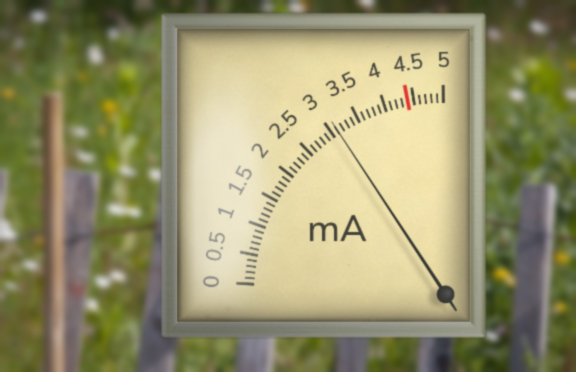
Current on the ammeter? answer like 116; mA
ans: 3.1; mA
